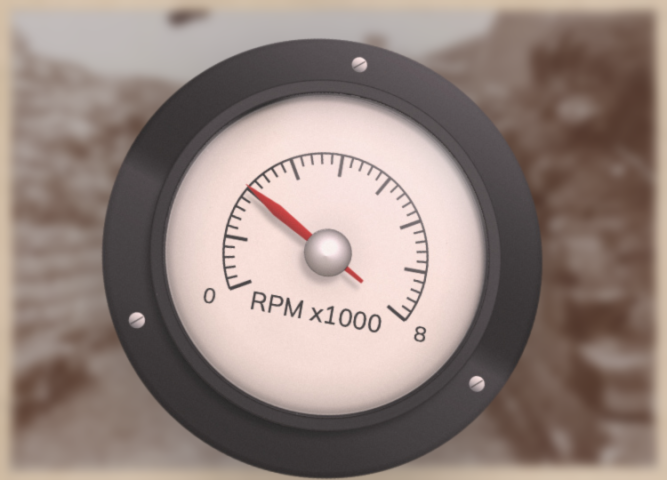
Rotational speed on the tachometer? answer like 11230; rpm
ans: 2000; rpm
